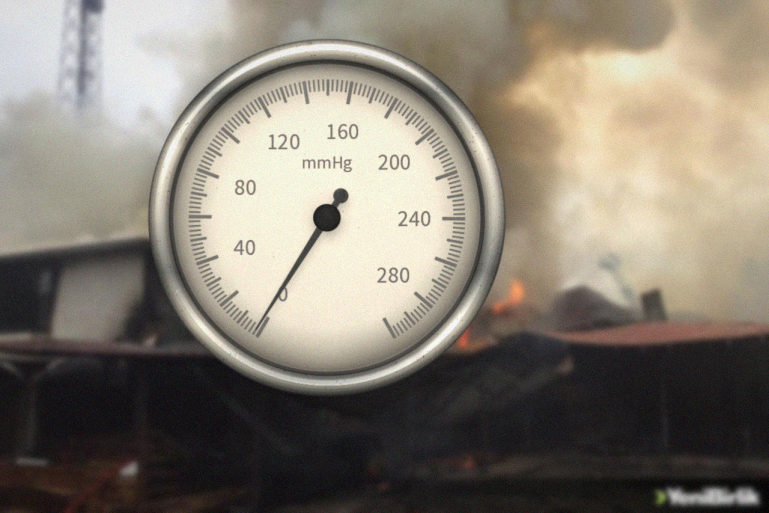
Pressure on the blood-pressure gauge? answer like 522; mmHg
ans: 2; mmHg
